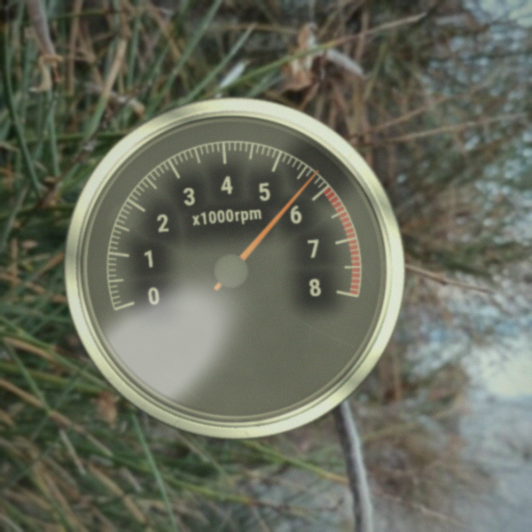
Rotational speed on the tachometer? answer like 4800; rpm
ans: 5700; rpm
